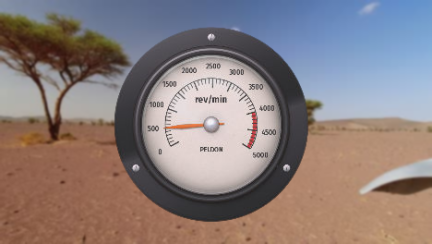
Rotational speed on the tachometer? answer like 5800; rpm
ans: 500; rpm
